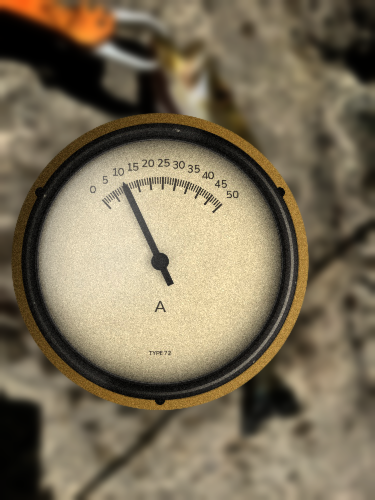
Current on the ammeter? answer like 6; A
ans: 10; A
